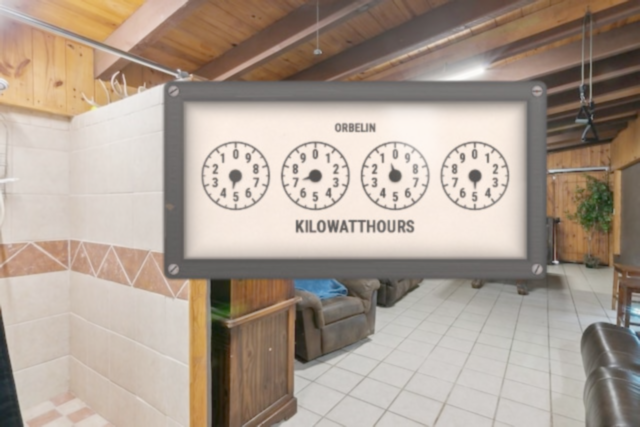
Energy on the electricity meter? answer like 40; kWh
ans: 4705; kWh
